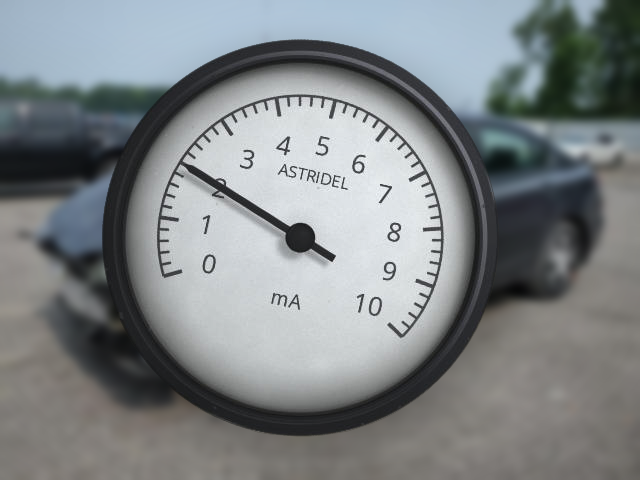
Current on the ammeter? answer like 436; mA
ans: 2; mA
